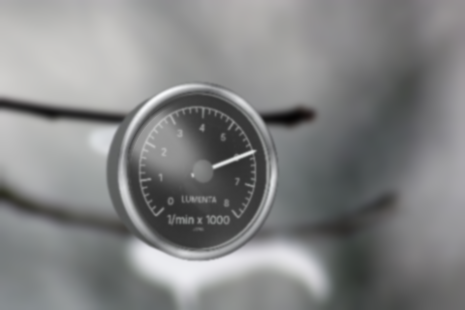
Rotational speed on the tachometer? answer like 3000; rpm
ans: 6000; rpm
